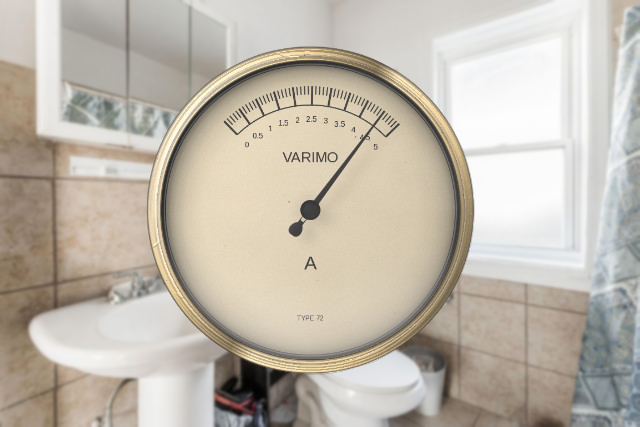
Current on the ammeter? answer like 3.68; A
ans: 4.5; A
